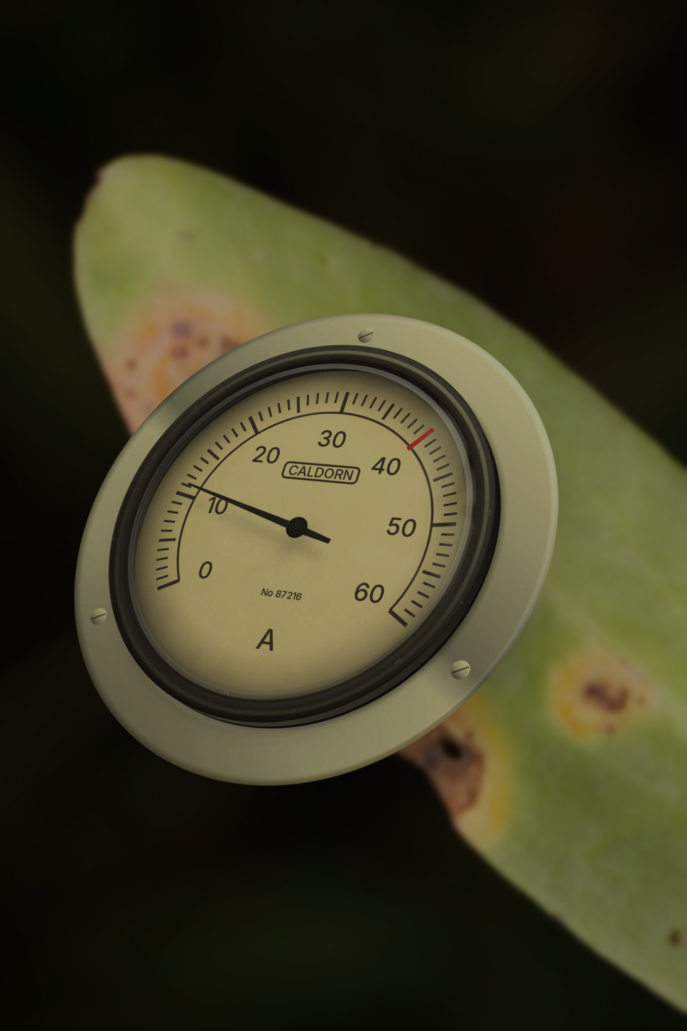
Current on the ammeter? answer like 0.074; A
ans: 11; A
